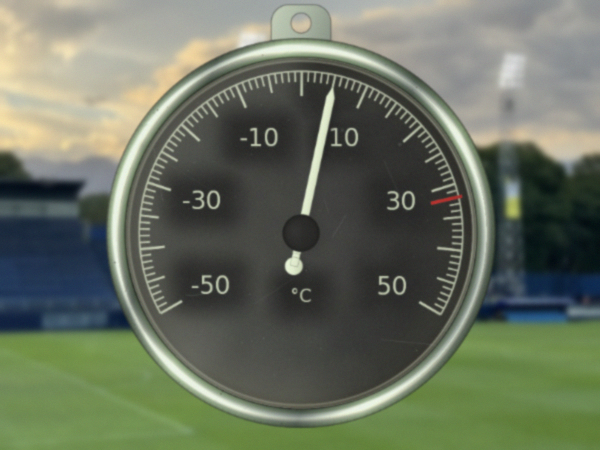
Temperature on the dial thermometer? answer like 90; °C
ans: 5; °C
